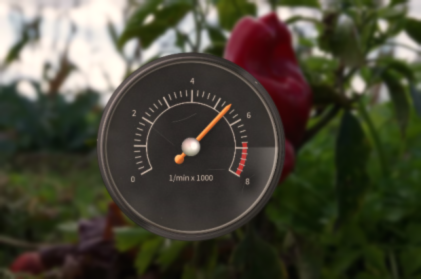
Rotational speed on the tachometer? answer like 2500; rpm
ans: 5400; rpm
